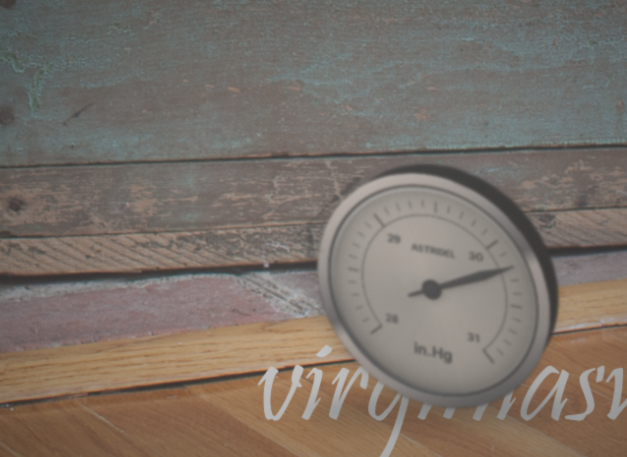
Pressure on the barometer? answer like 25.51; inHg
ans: 30.2; inHg
